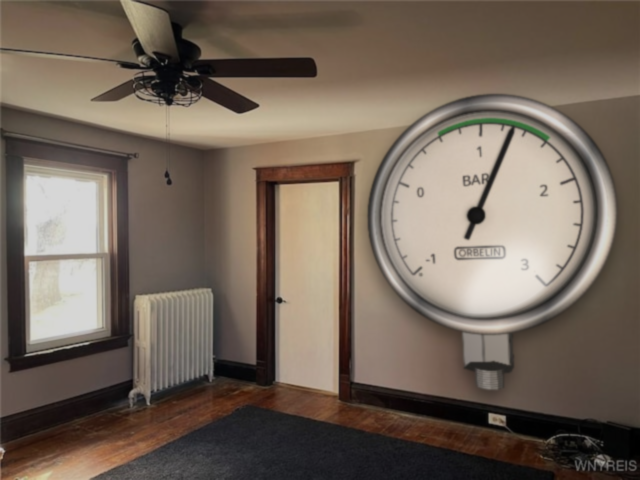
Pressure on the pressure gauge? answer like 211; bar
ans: 1.3; bar
